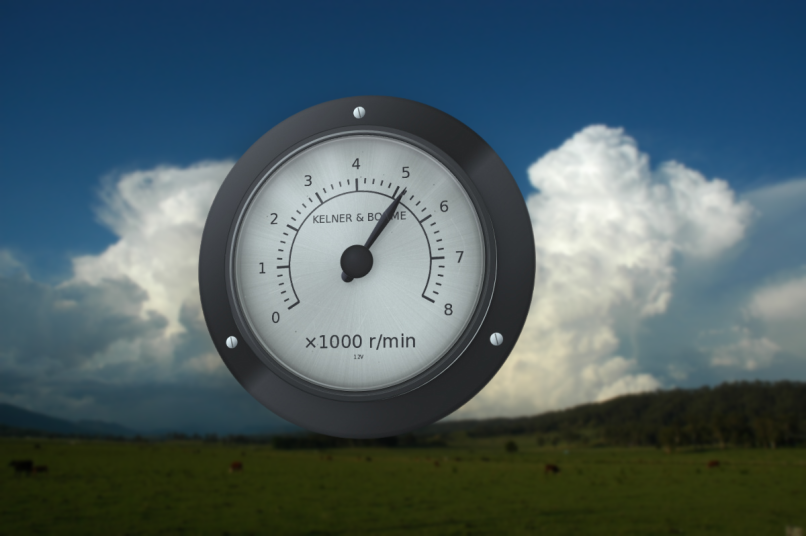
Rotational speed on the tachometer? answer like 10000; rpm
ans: 5200; rpm
